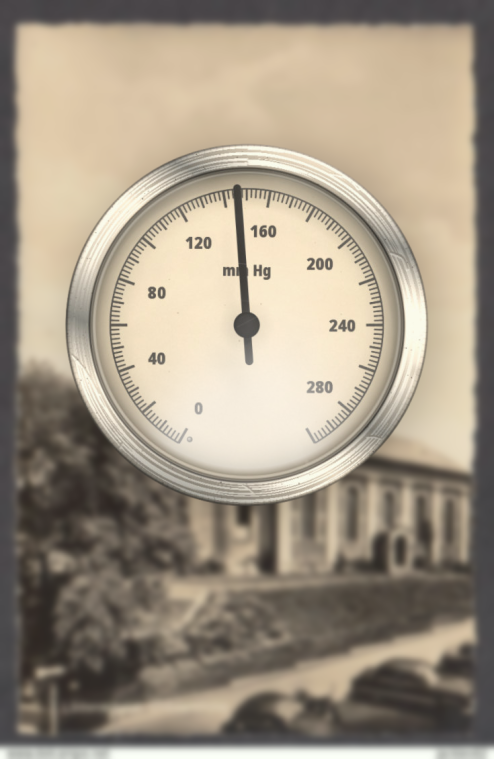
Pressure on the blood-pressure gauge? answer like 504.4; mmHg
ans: 146; mmHg
